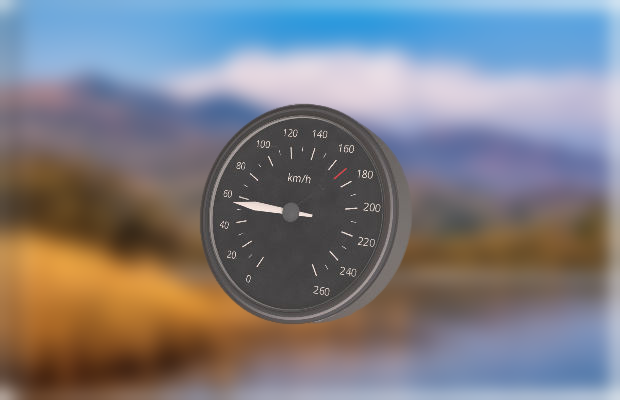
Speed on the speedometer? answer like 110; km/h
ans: 55; km/h
